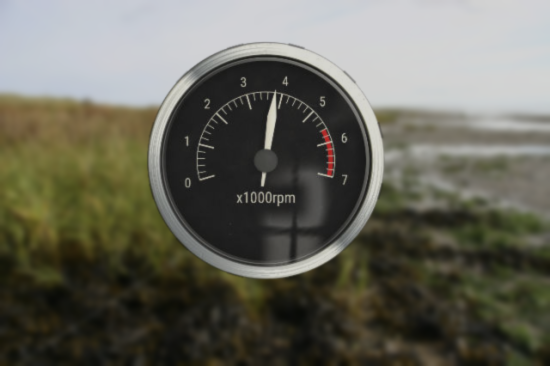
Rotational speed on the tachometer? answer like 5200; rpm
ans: 3800; rpm
